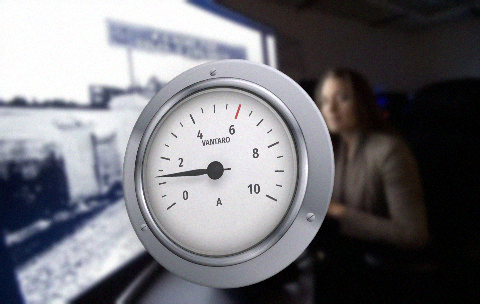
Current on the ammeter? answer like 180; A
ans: 1.25; A
